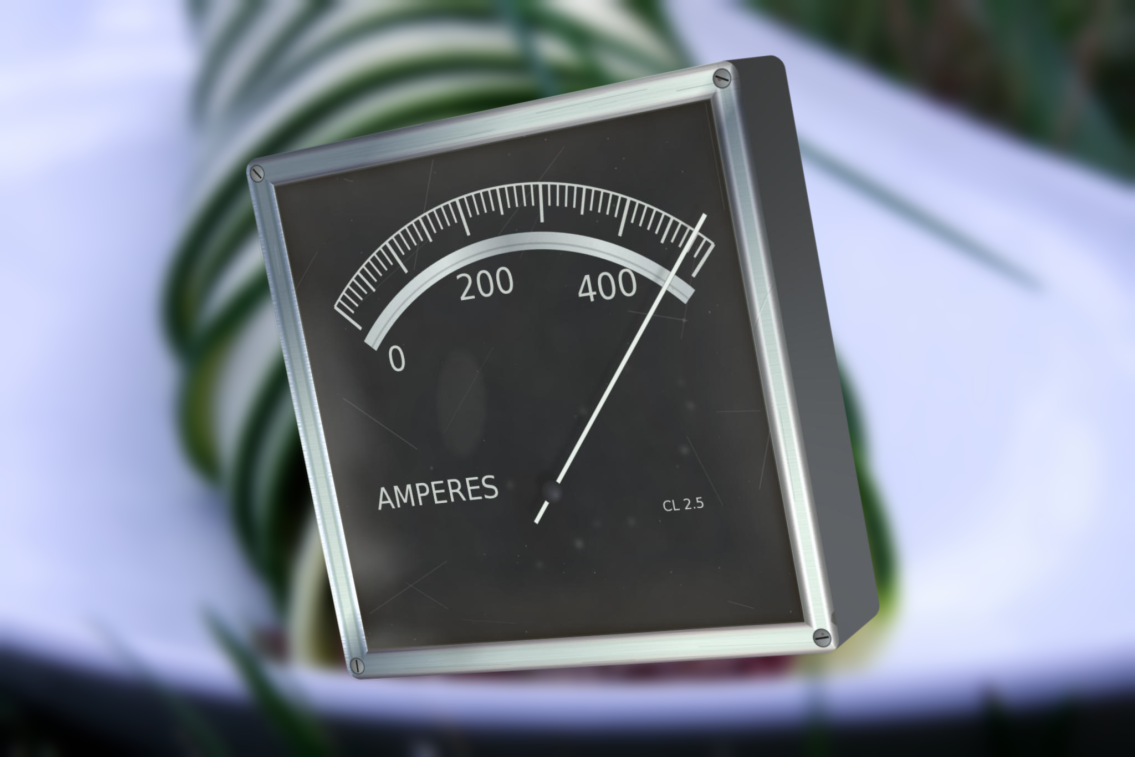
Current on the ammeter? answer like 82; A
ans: 480; A
